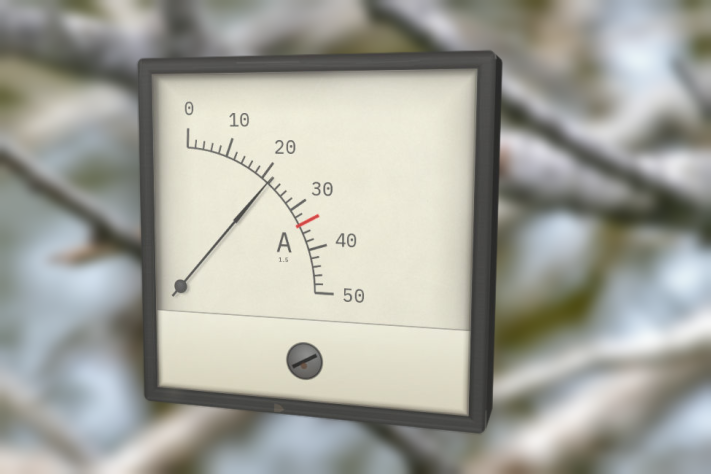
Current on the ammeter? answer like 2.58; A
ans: 22; A
